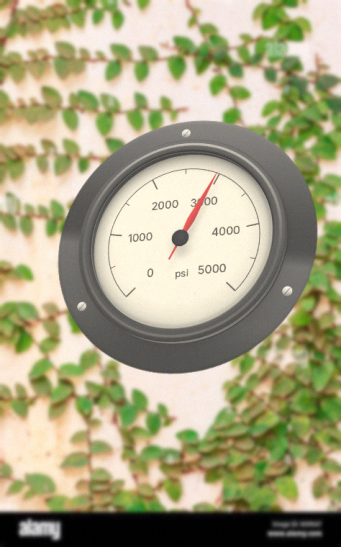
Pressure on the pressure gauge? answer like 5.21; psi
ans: 3000; psi
